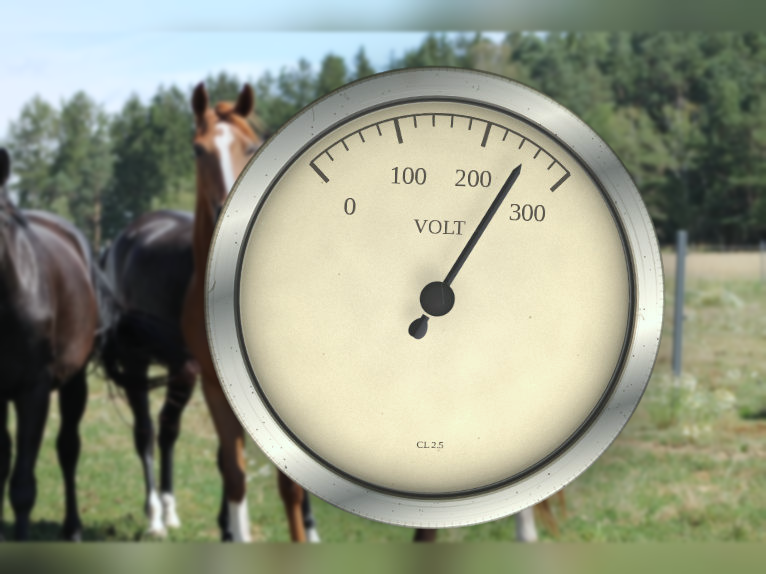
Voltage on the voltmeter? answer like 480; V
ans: 250; V
